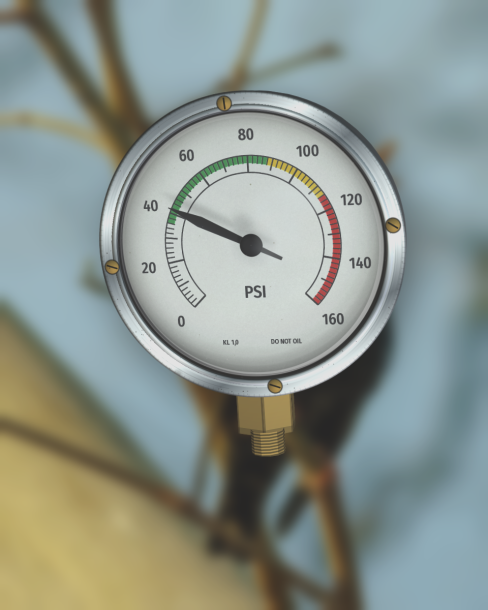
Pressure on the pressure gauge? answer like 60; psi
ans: 42; psi
